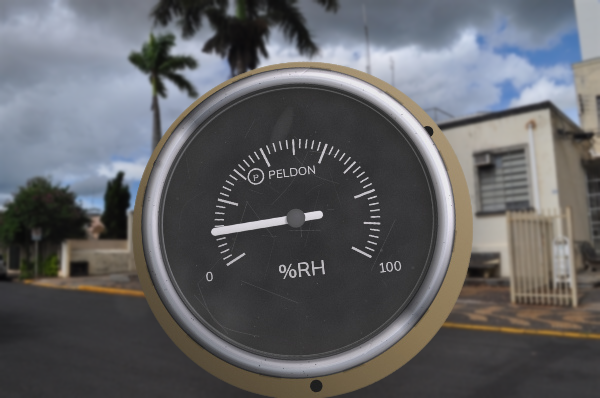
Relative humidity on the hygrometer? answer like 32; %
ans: 10; %
